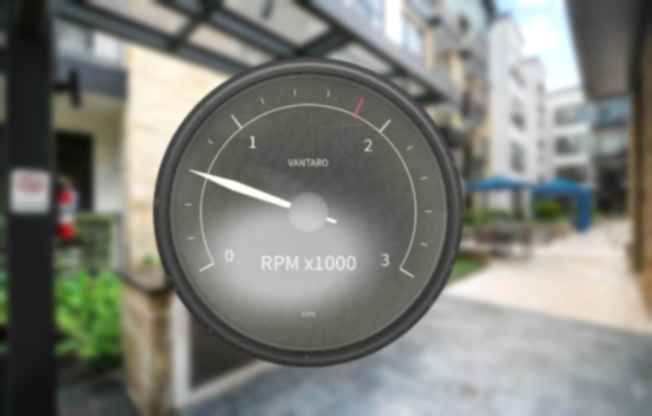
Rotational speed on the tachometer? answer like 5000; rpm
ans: 600; rpm
